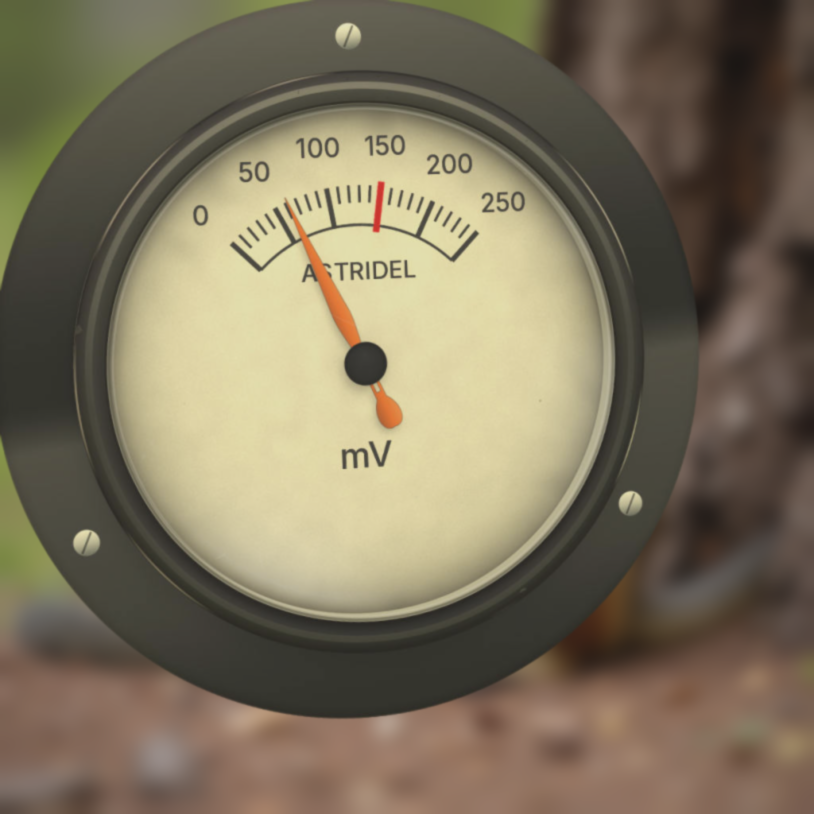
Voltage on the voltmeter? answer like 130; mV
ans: 60; mV
